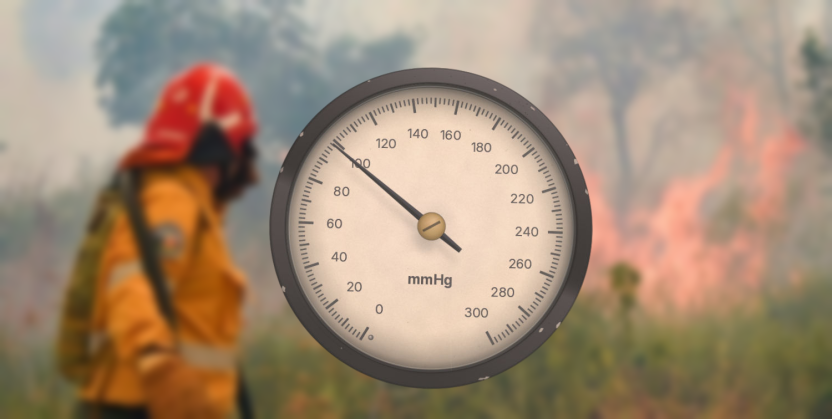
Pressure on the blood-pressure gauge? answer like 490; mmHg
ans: 98; mmHg
